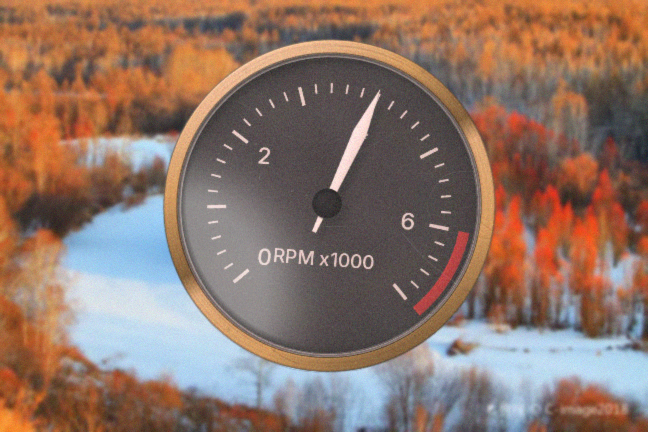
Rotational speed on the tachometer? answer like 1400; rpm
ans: 4000; rpm
